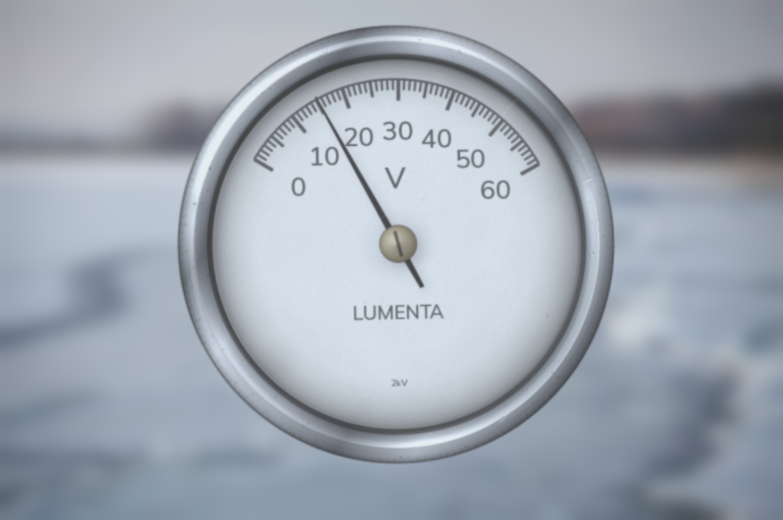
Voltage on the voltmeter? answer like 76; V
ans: 15; V
